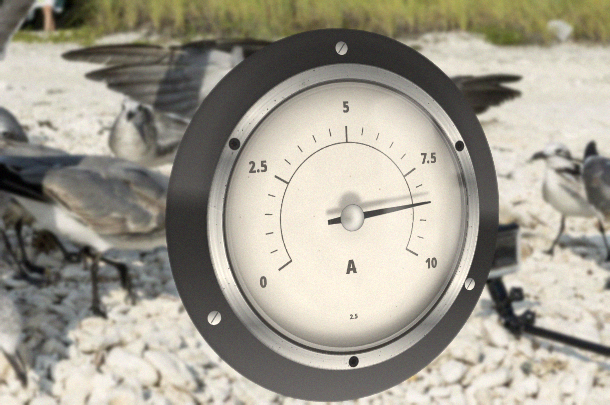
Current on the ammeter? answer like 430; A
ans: 8.5; A
